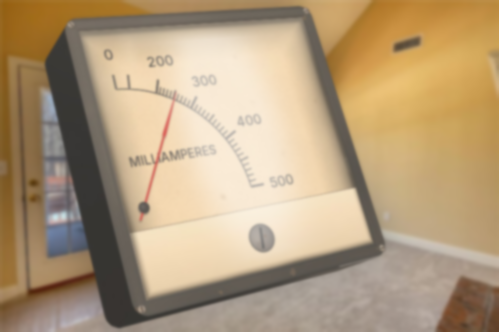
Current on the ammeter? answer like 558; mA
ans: 250; mA
